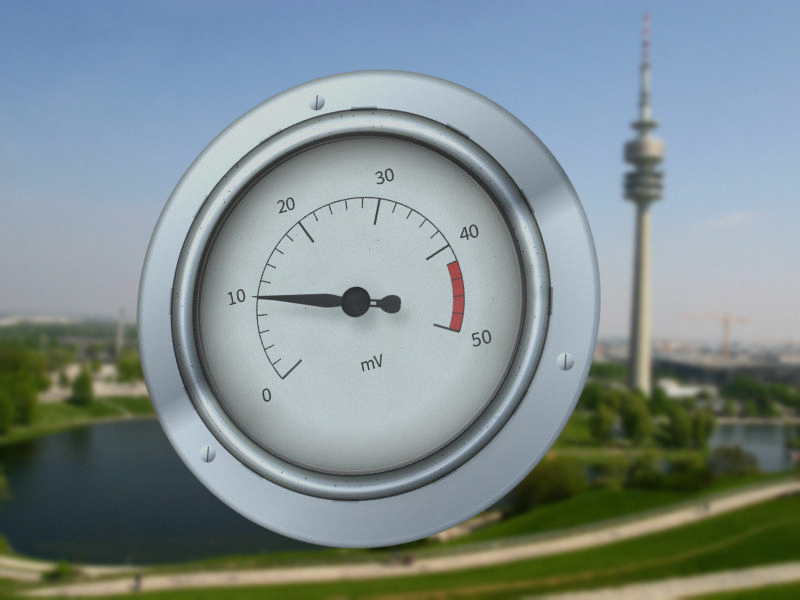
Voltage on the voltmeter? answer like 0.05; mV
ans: 10; mV
